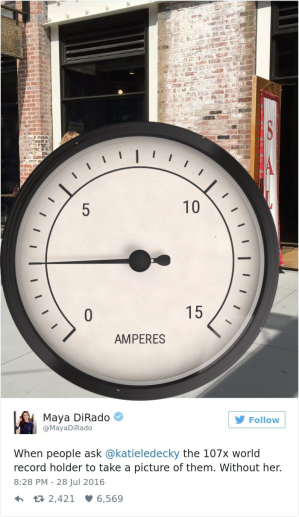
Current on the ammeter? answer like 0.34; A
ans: 2.5; A
